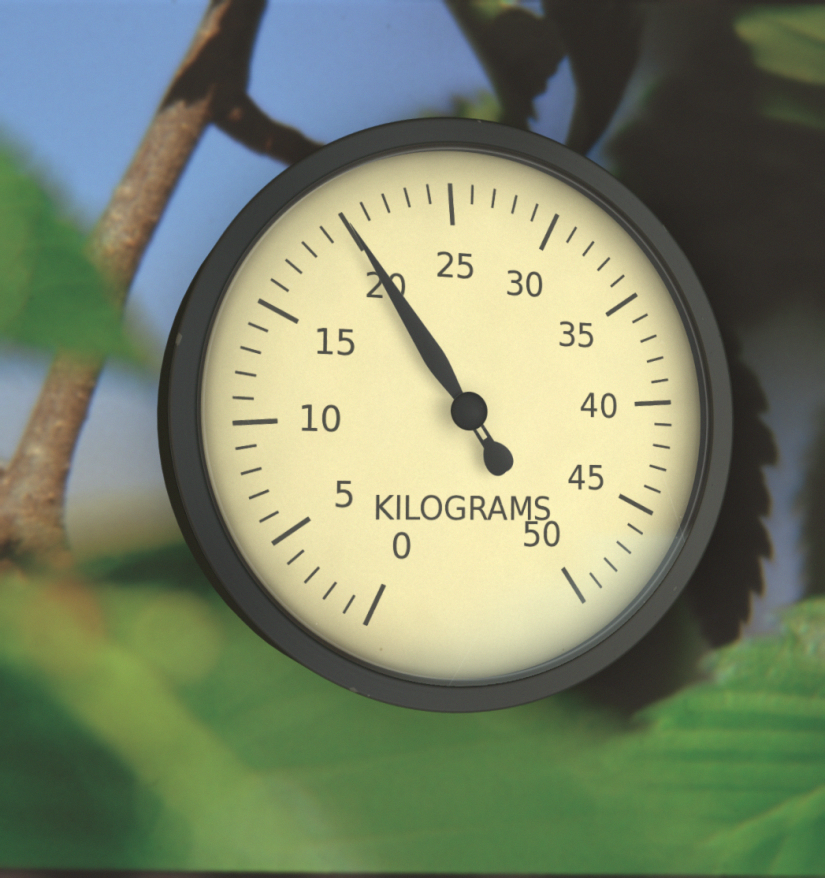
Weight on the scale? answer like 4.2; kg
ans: 20; kg
